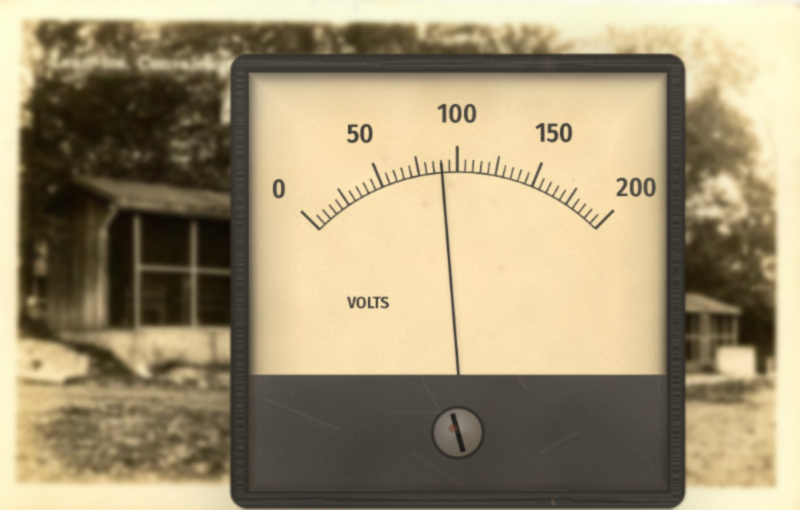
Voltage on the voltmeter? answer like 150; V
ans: 90; V
